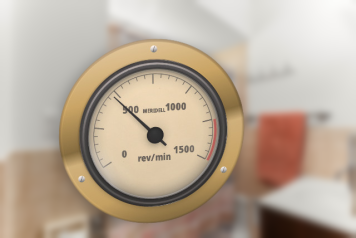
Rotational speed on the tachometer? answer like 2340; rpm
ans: 475; rpm
